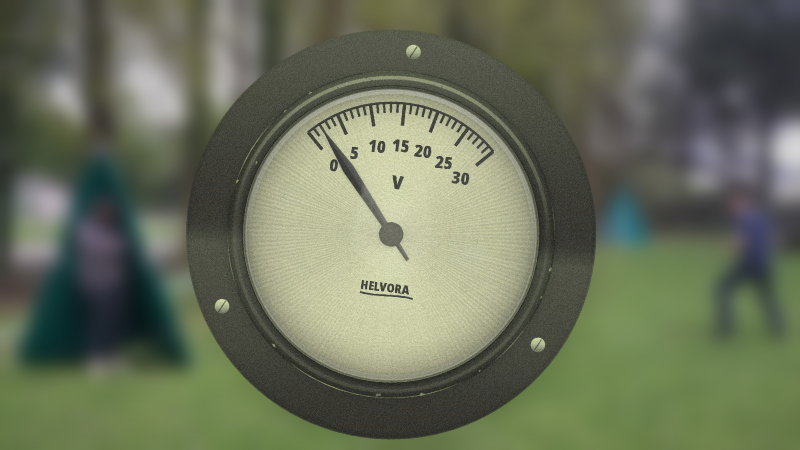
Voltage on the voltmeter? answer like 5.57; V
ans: 2; V
